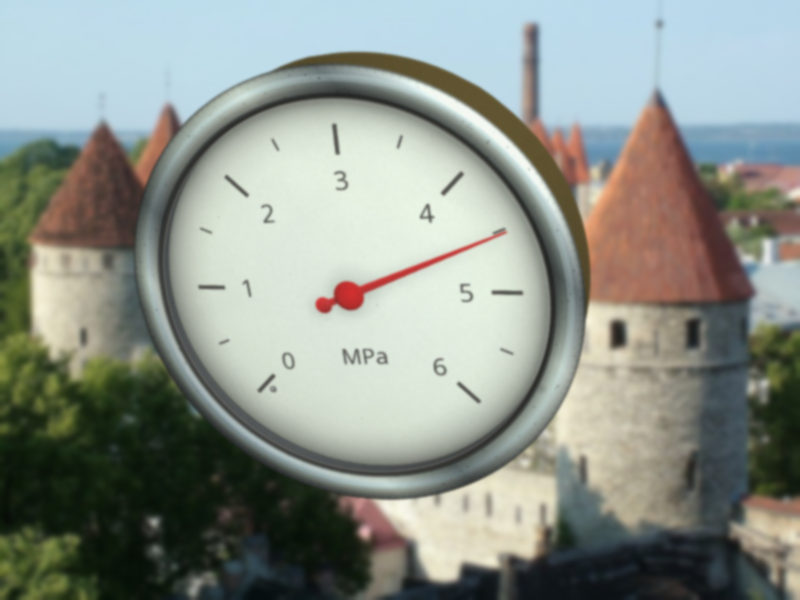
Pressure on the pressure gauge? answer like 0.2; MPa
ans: 4.5; MPa
